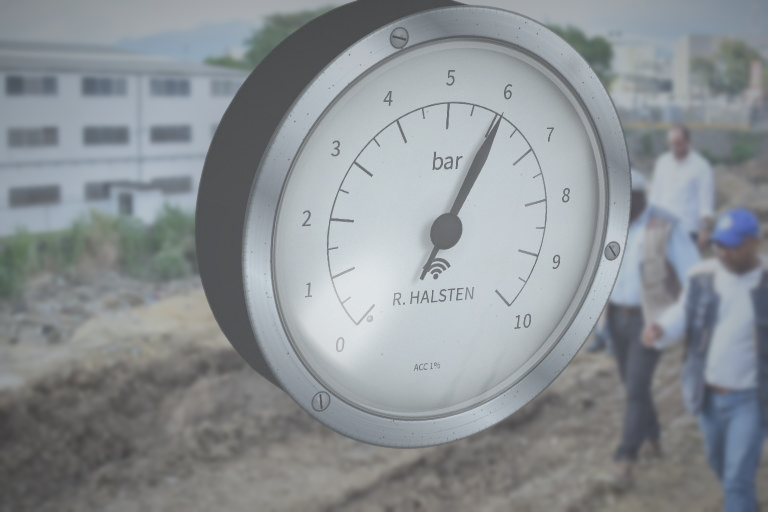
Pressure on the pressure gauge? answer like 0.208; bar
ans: 6; bar
